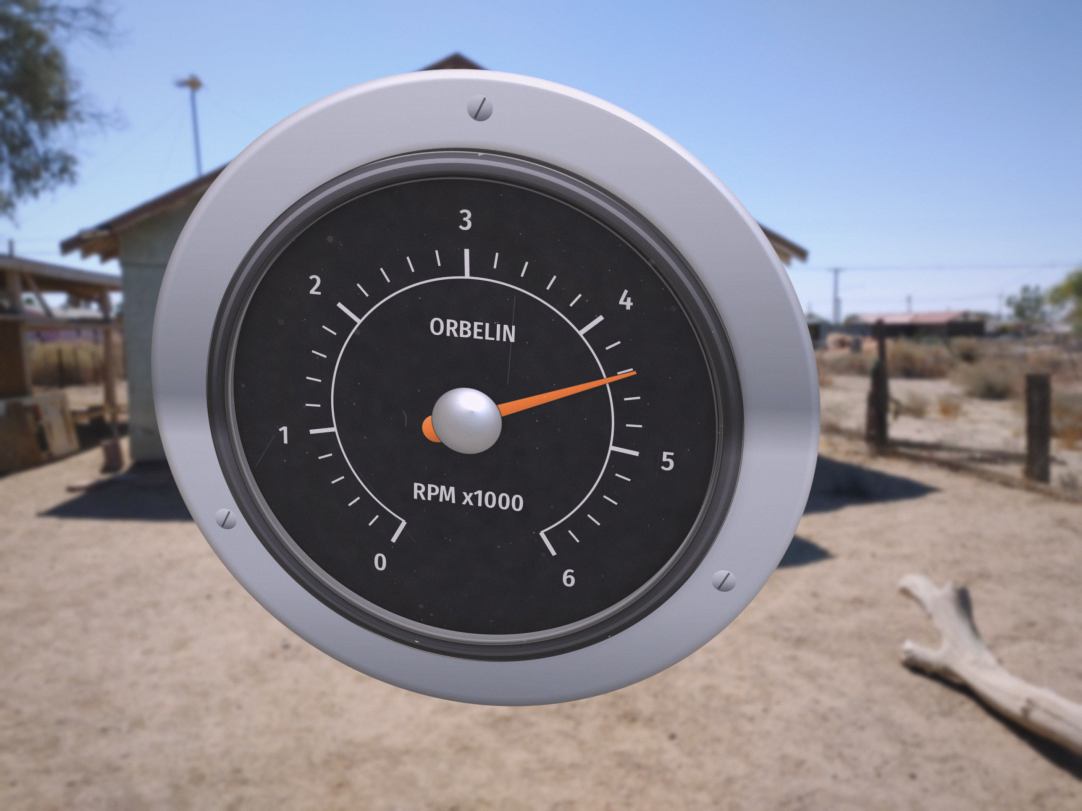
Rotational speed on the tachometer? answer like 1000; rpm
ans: 4400; rpm
